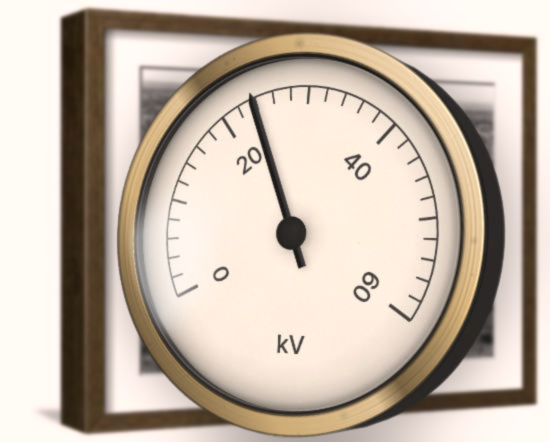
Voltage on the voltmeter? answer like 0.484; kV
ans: 24; kV
